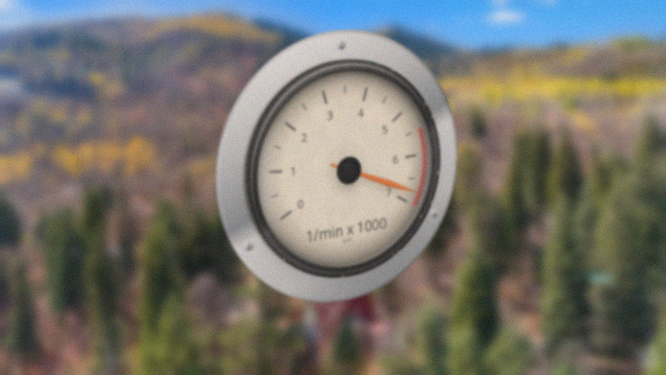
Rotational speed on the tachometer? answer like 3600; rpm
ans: 6750; rpm
